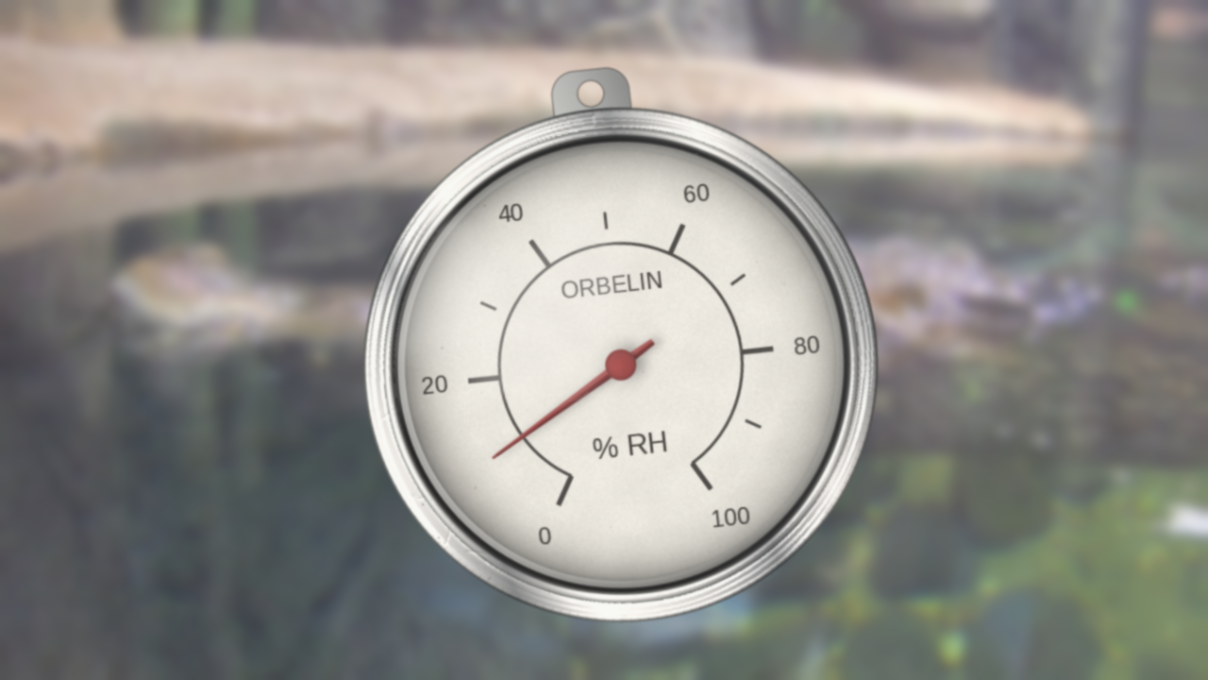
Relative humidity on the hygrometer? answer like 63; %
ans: 10; %
